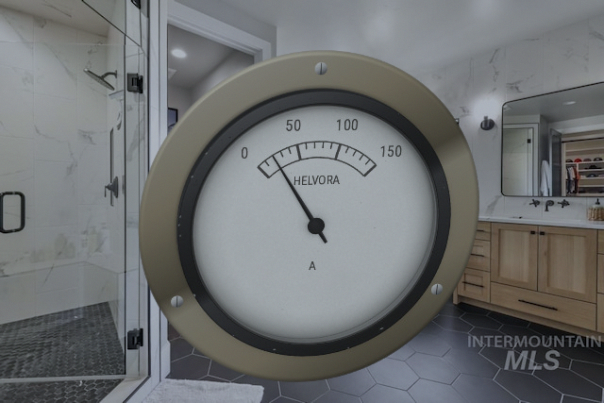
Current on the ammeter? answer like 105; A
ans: 20; A
